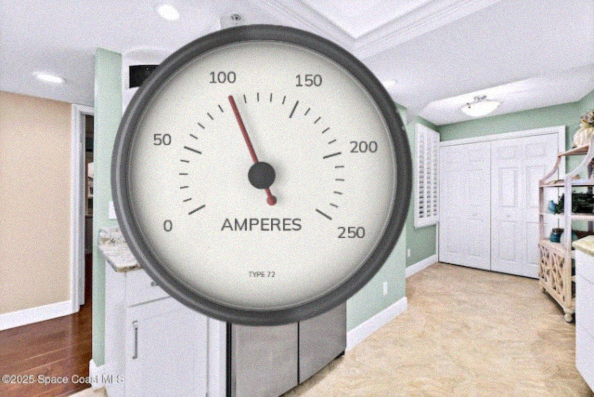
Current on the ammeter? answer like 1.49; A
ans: 100; A
